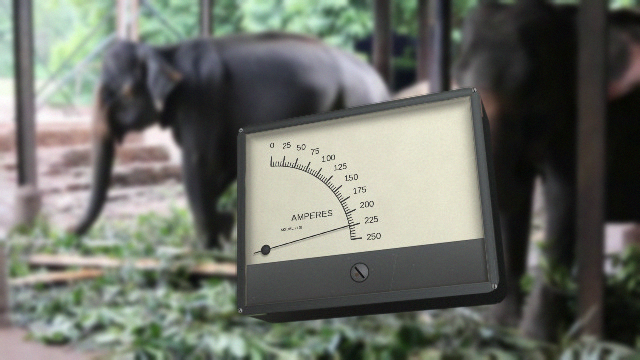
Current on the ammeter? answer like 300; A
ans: 225; A
